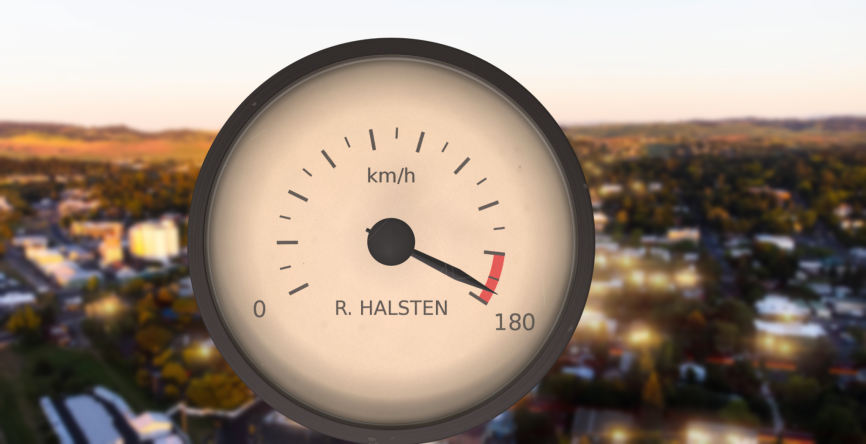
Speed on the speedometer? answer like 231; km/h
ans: 175; km/h
